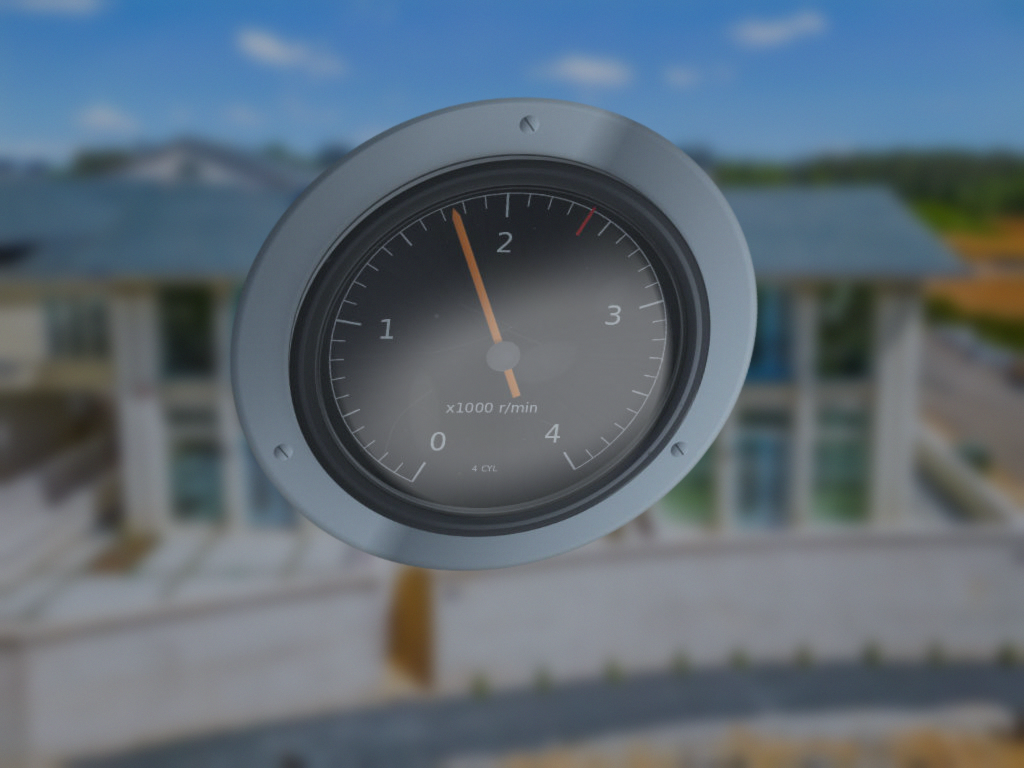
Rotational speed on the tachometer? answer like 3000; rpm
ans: 1750; rpm
